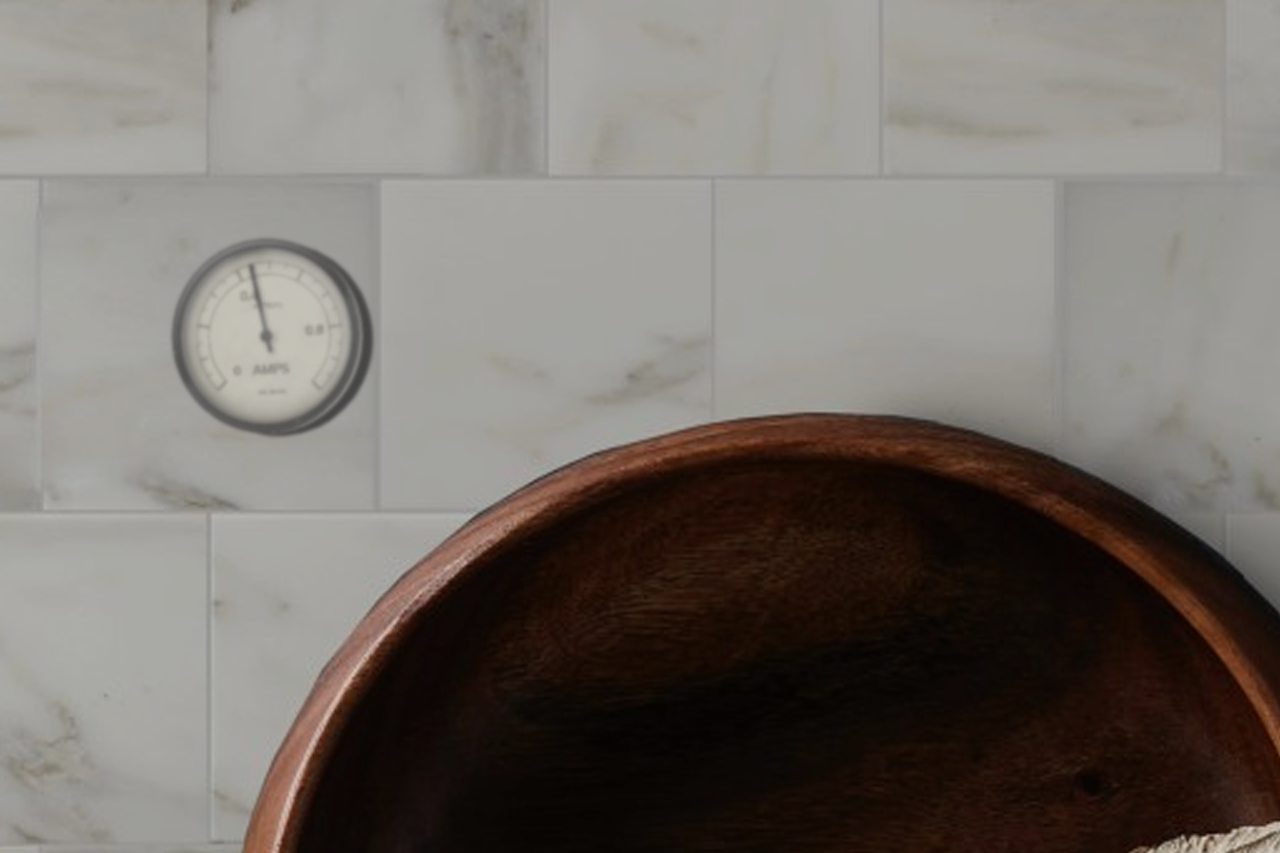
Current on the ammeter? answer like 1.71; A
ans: 0.45; A
